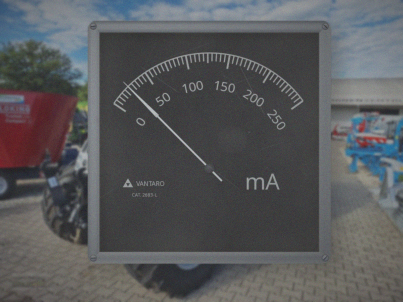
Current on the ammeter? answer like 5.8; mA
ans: 25; mA
